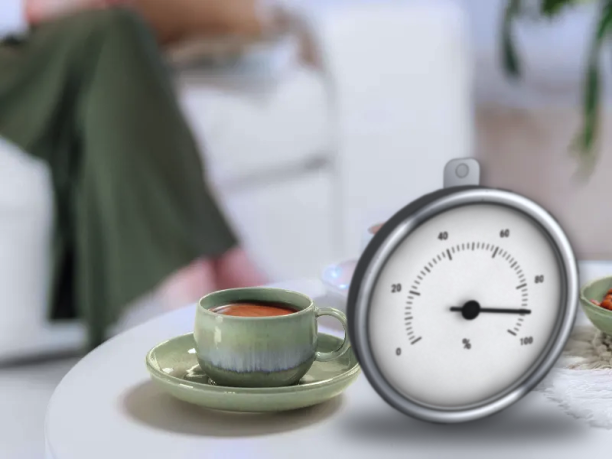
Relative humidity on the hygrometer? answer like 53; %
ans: 90; %
